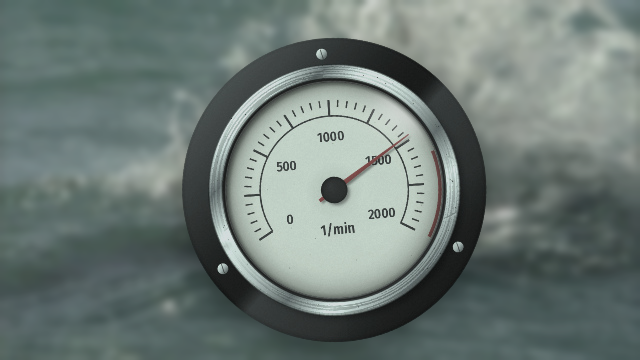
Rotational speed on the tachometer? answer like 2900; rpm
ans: 1475; rpm
